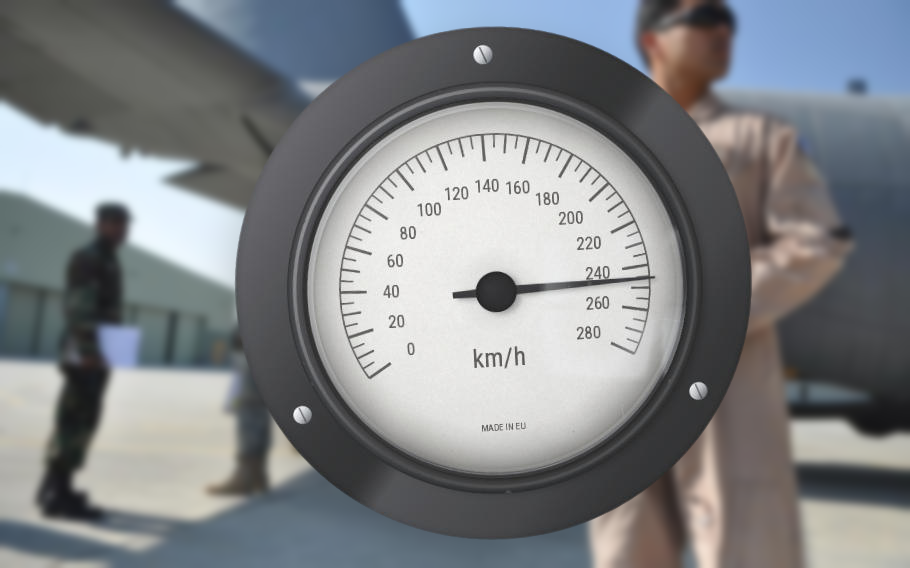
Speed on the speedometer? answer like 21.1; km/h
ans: 245; km/h
